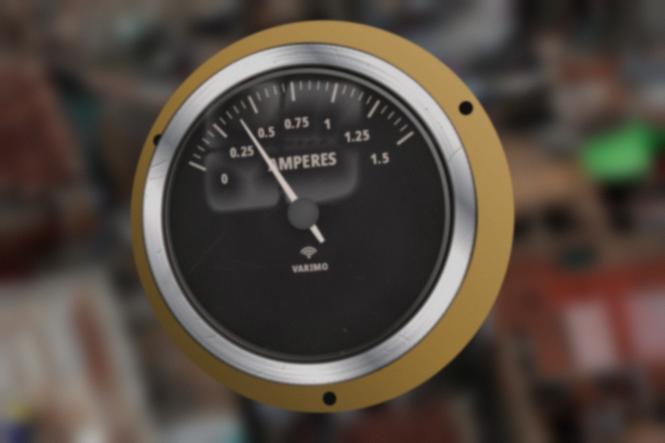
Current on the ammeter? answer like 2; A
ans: 0.4; A
